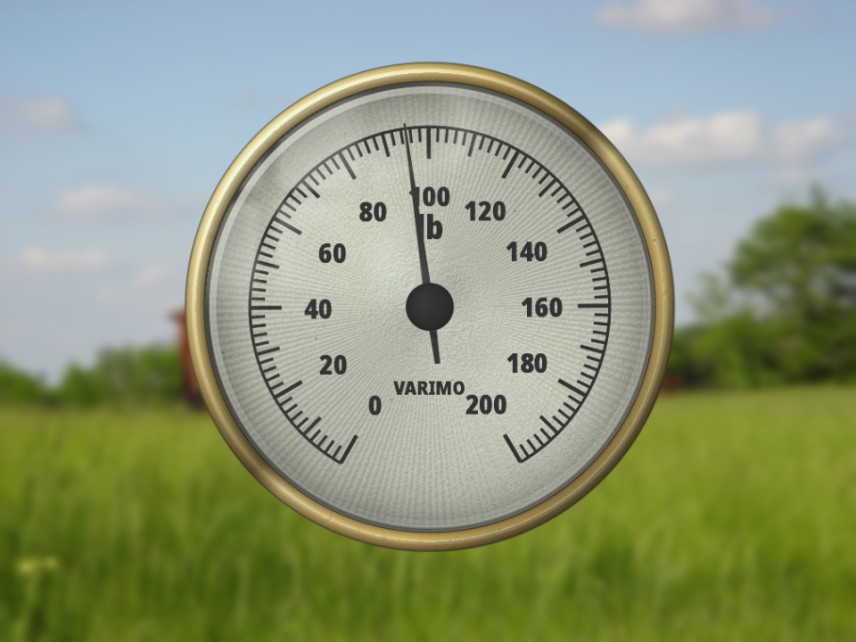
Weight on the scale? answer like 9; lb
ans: 95; lb
